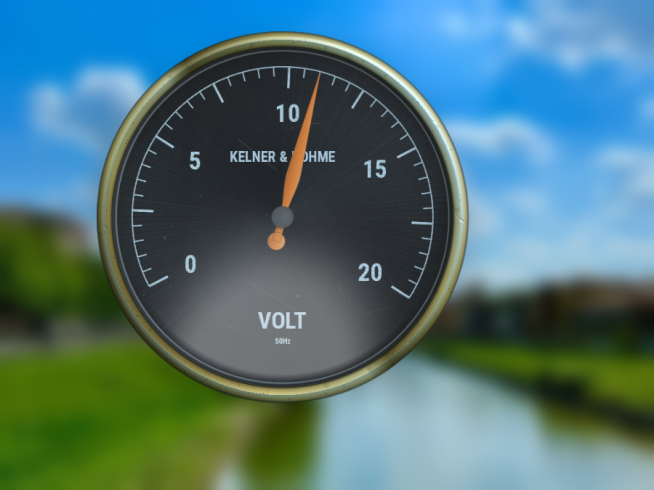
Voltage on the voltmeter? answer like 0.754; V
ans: 11; V
